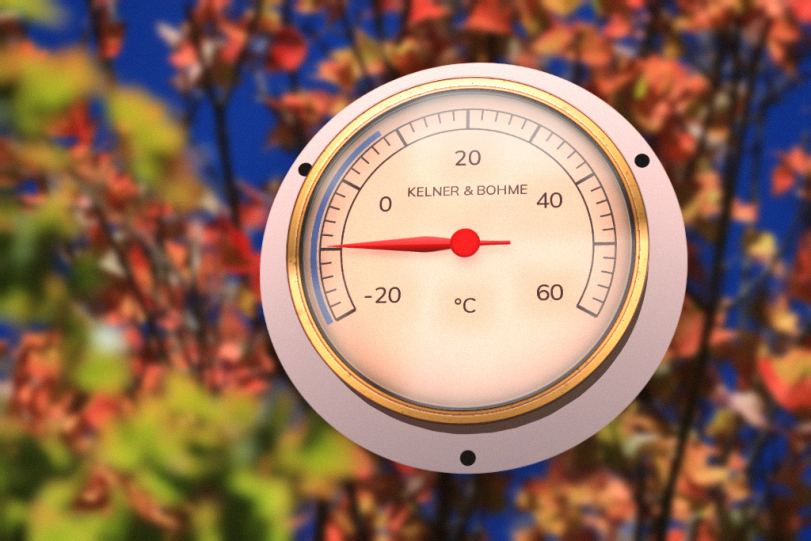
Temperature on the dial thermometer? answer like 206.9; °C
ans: -10; °C
